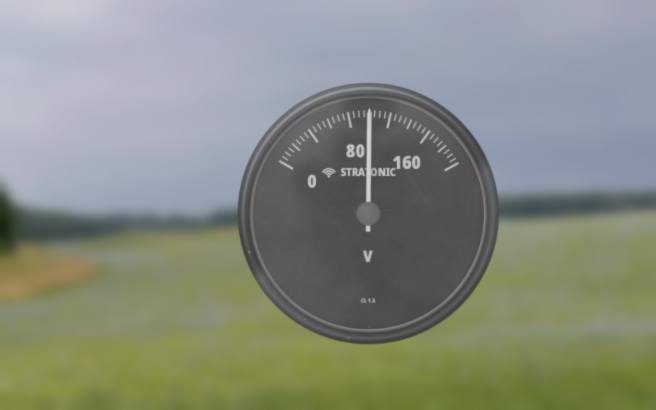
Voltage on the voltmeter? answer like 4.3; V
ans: 100; V
